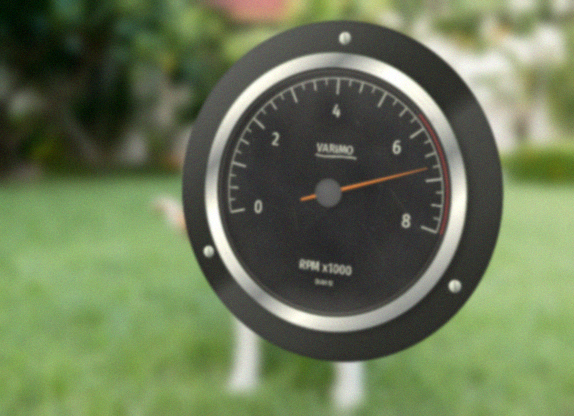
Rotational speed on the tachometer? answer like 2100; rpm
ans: 6750; rpm
